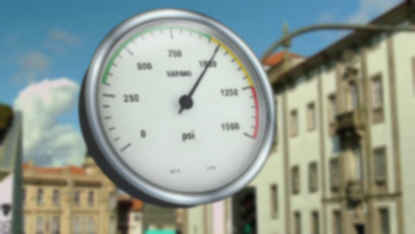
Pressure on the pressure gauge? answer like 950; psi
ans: 1000; psi
